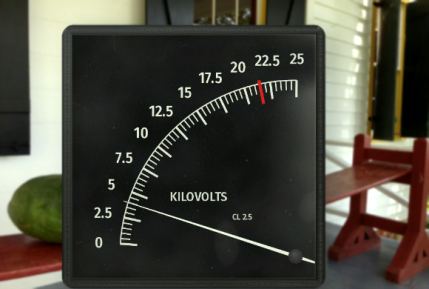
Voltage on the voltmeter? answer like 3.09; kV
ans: 4; kV
